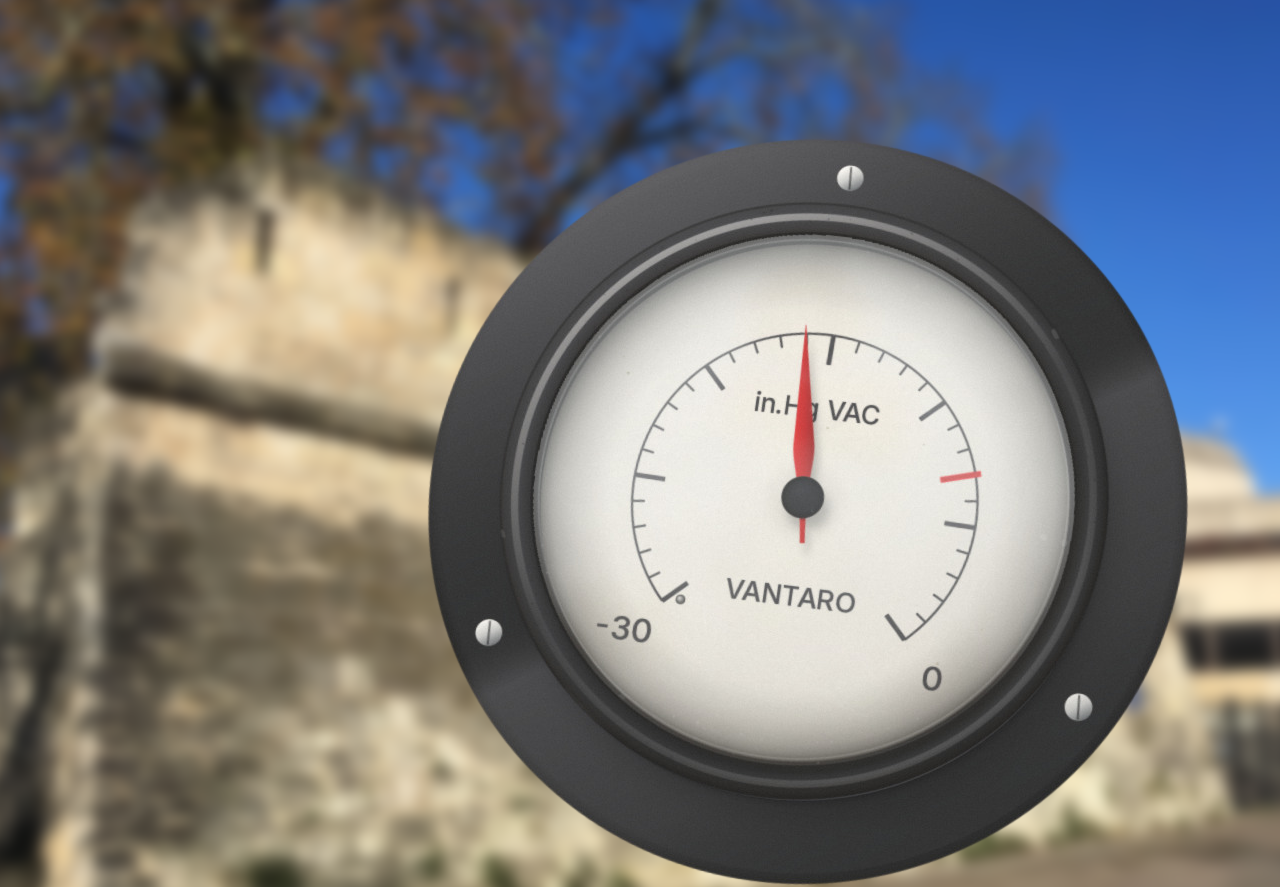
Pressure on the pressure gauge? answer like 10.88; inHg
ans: -16; inHg
